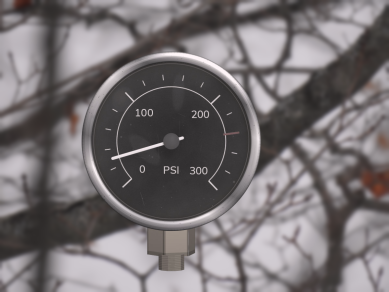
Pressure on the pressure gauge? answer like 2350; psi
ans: 30; psi
